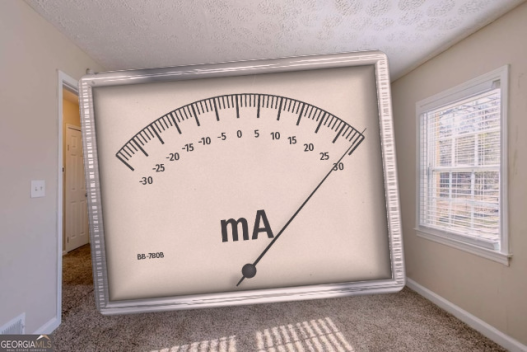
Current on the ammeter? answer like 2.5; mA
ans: 29; mA
